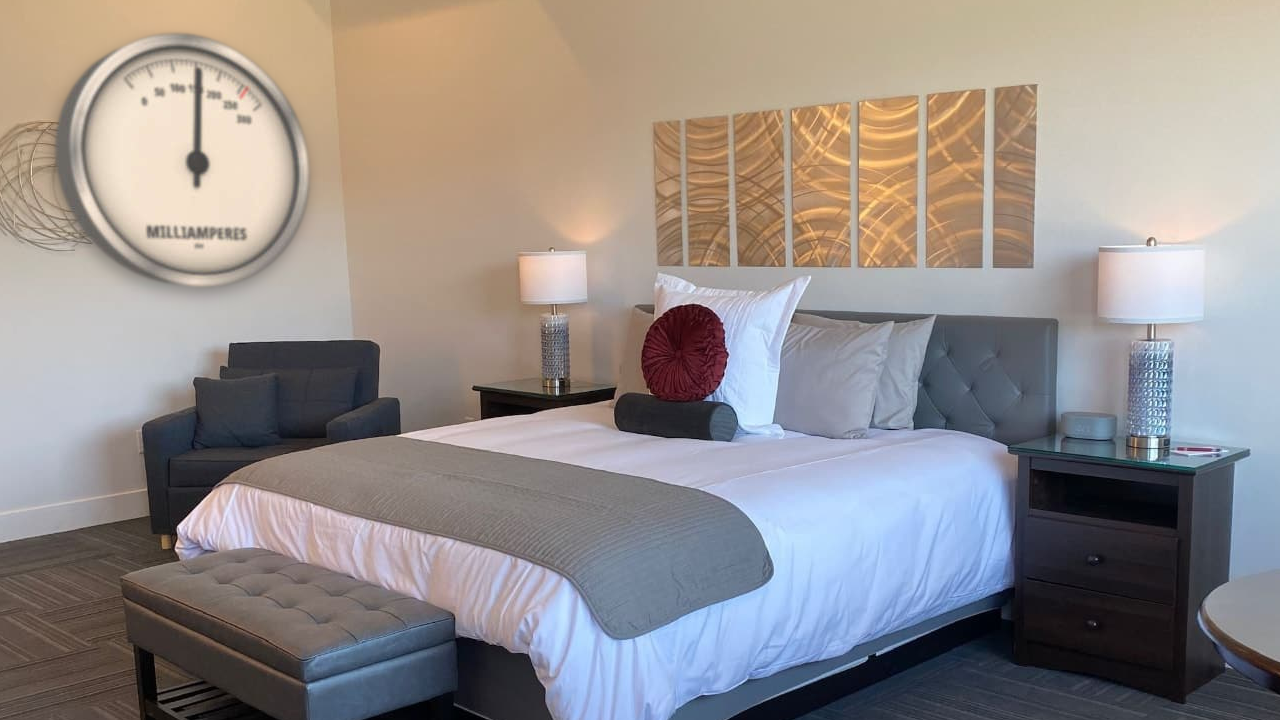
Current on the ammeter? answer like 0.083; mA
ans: 150; mA
